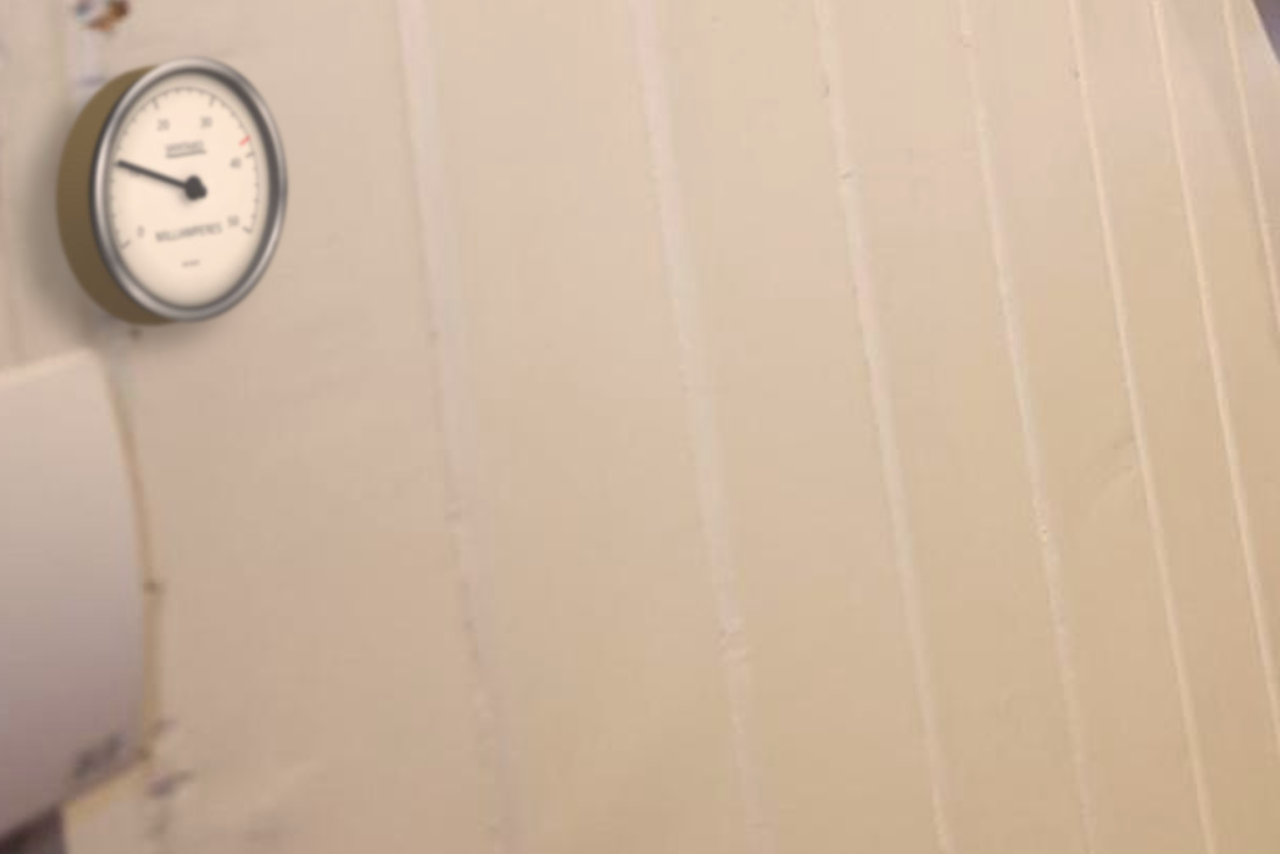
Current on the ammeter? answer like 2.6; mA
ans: 10; mA
